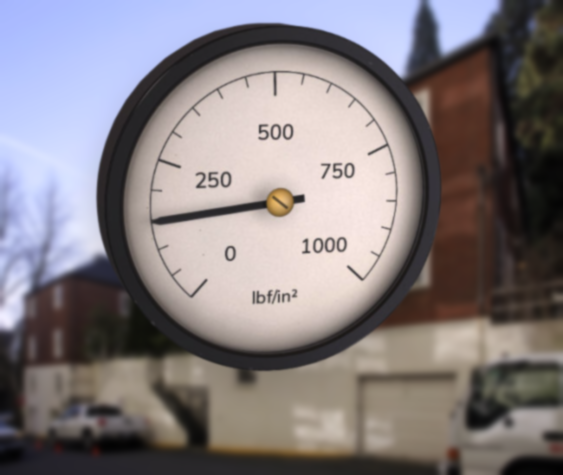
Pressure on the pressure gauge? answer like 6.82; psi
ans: 150; psi
